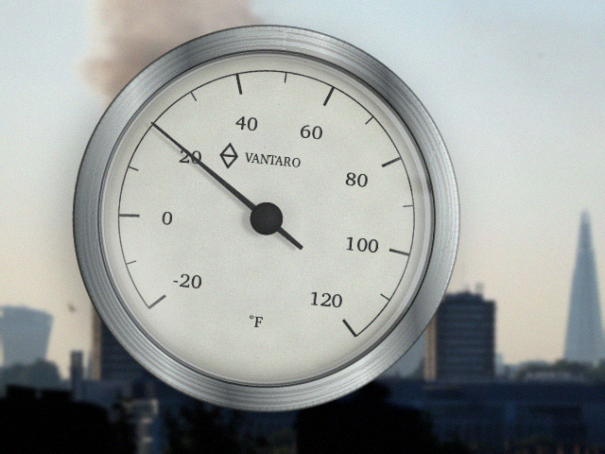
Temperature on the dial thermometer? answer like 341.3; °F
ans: 20; °F
